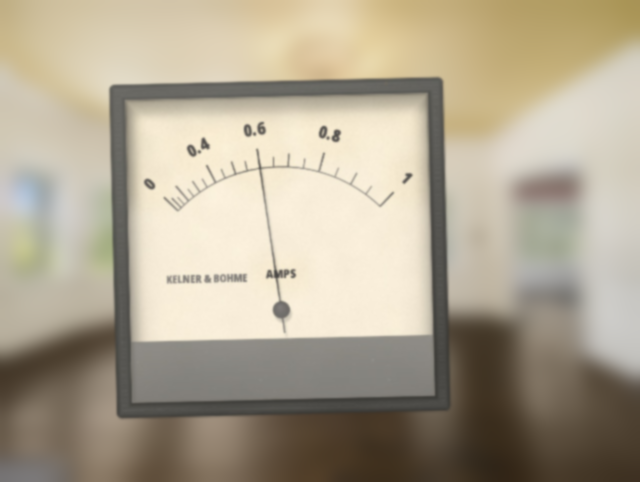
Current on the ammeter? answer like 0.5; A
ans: 0.6; A
